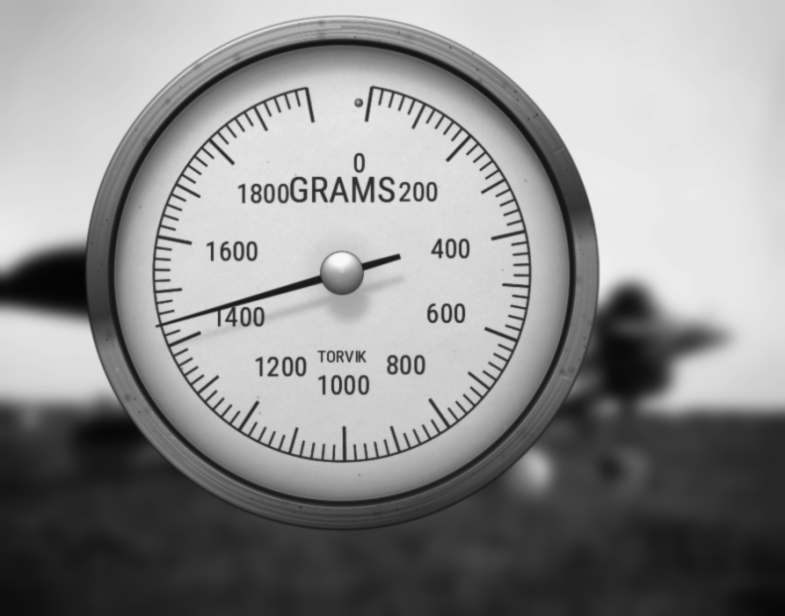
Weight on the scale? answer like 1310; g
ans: 1440; g
